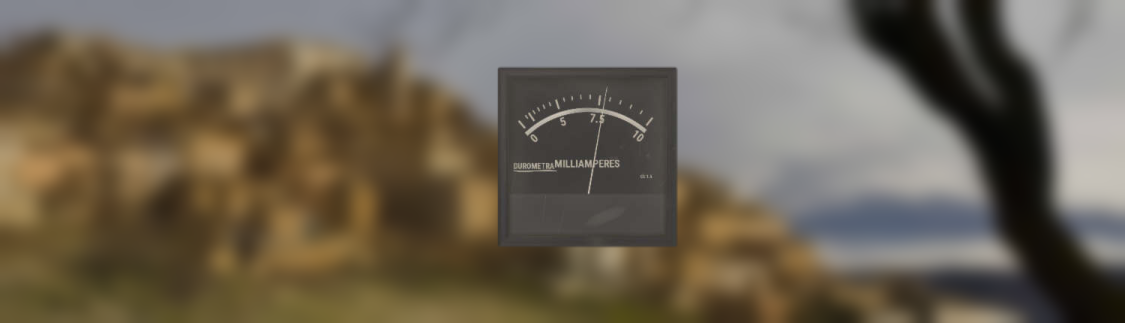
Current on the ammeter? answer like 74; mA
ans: 7.75; mA
